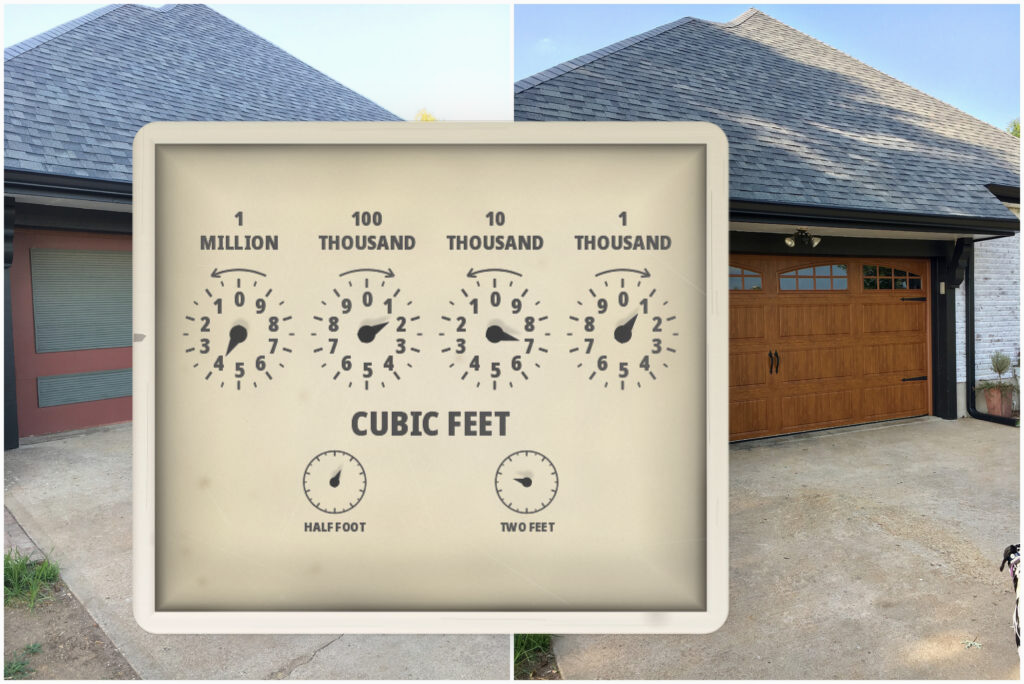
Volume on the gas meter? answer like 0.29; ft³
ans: 417100; ft³
